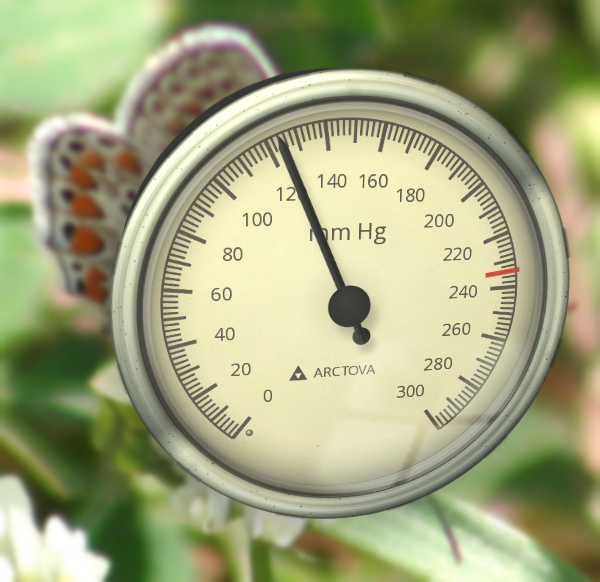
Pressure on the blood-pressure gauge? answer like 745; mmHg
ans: 124; mmHg
